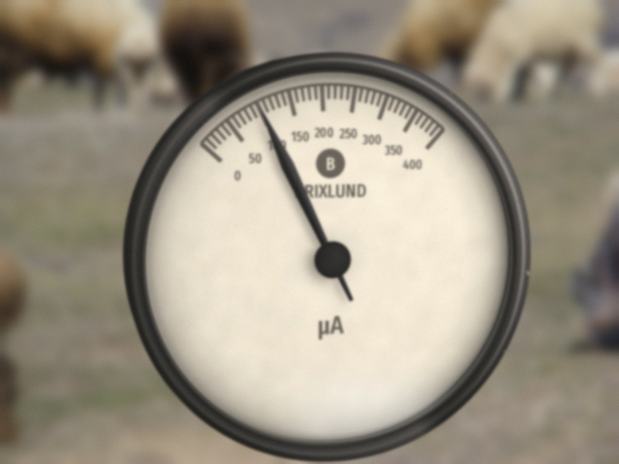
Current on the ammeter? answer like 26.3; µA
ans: 100; µA
